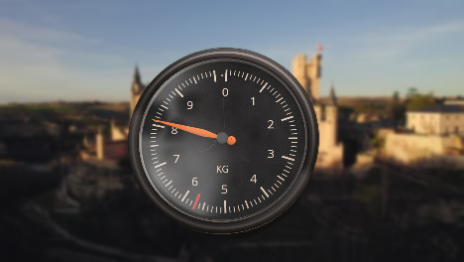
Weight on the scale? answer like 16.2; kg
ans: 8.1; kg
